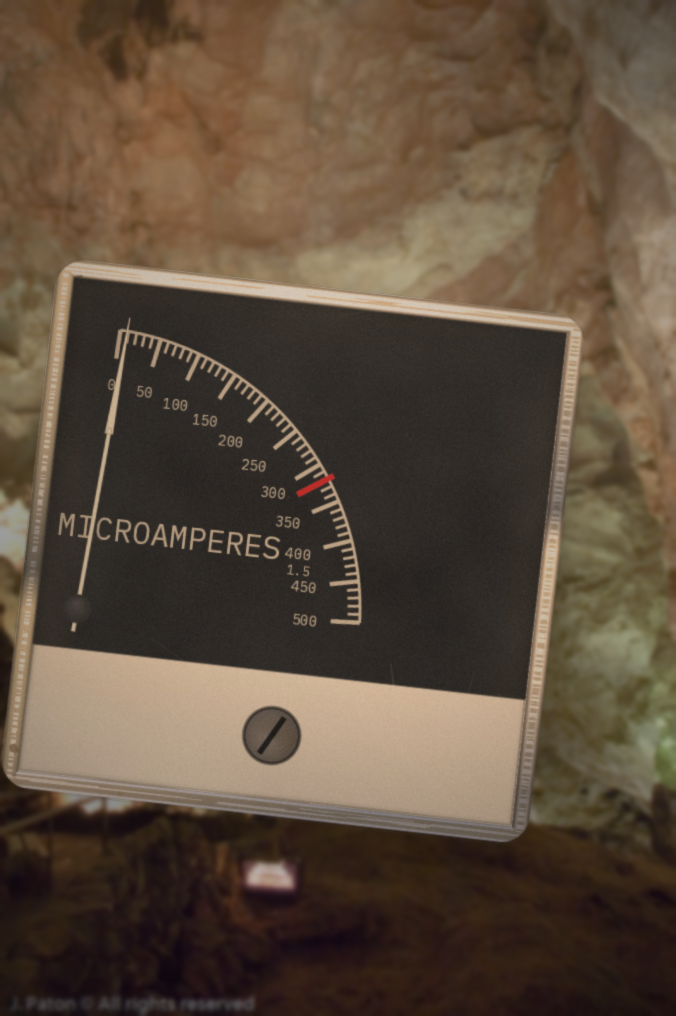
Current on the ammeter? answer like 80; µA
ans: 10; µA
